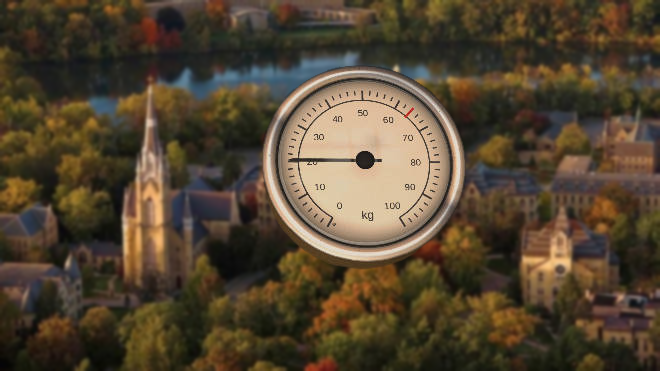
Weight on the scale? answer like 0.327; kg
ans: 20; kg
